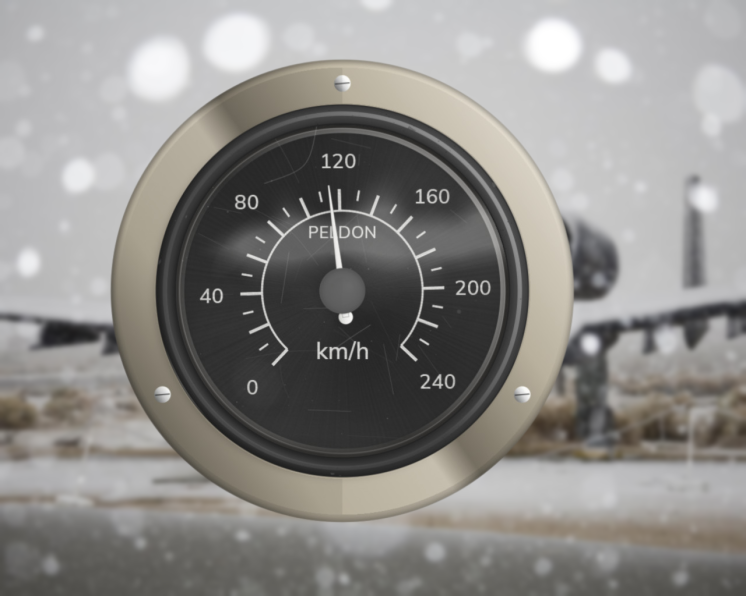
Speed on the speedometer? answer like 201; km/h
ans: 115; km/h
